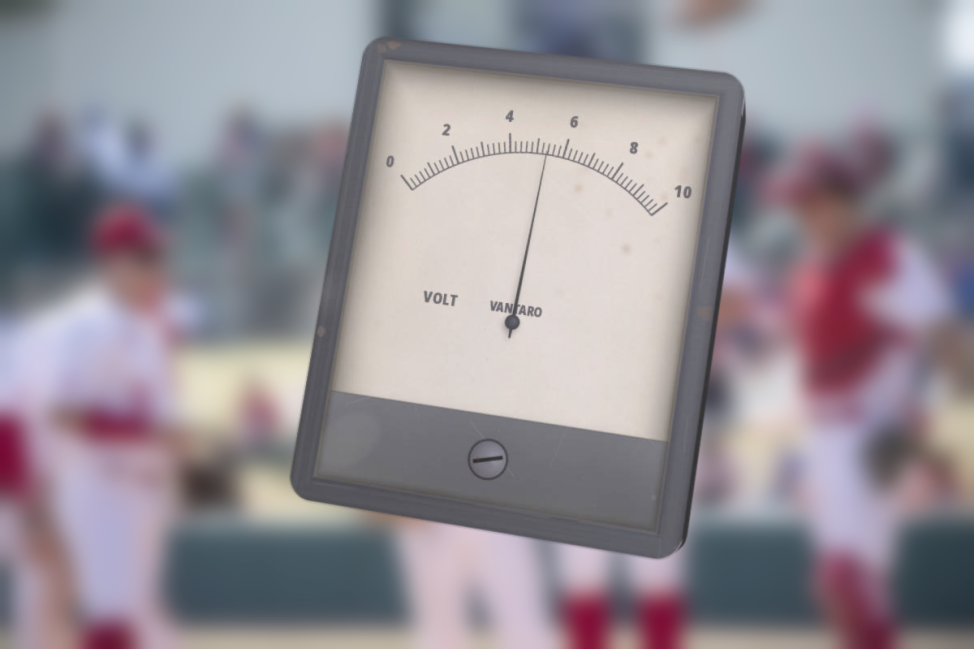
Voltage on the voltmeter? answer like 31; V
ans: 5.4; V
